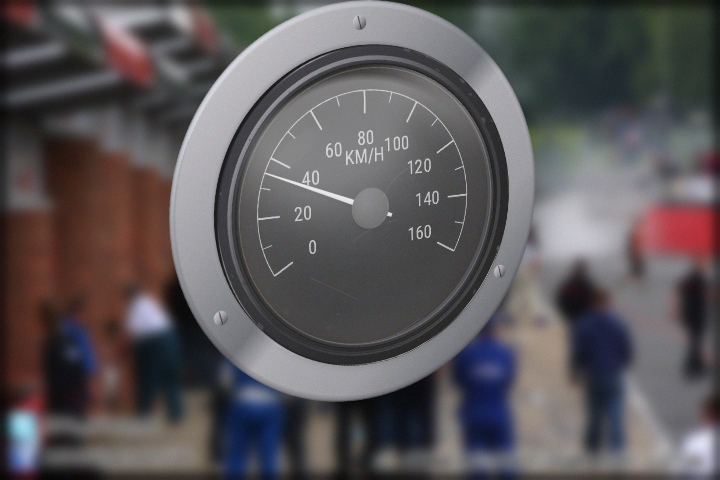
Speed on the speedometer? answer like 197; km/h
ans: 35; km/h
